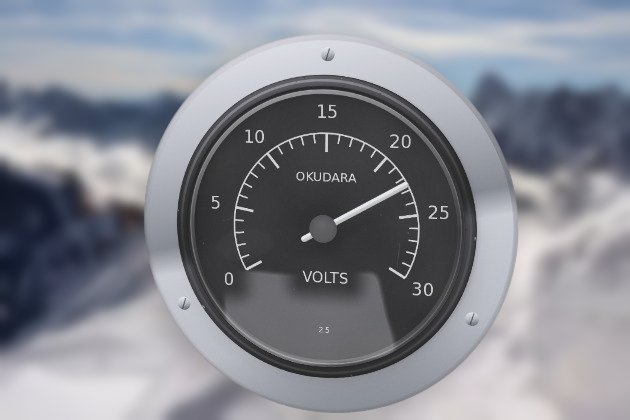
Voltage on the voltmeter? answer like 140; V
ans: 22.5; V
